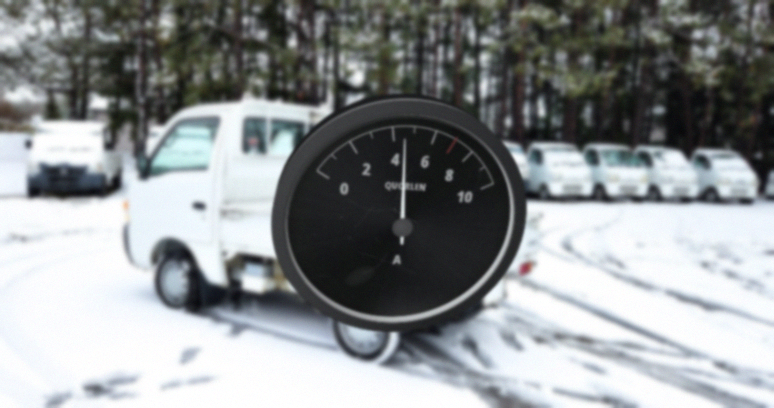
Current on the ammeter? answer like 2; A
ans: 4.5; A
